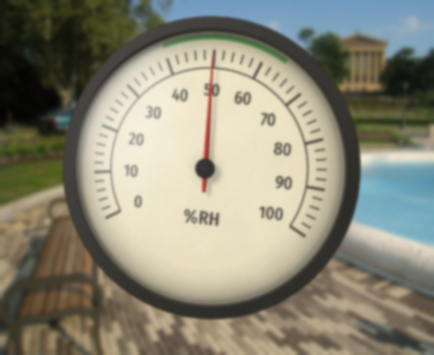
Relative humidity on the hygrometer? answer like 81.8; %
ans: 50; %
